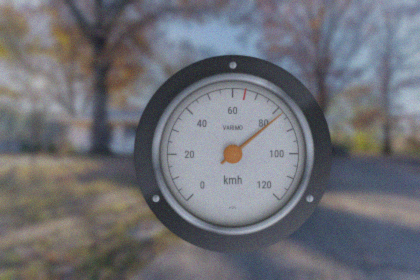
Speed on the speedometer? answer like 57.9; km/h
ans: 82.5; km/h
